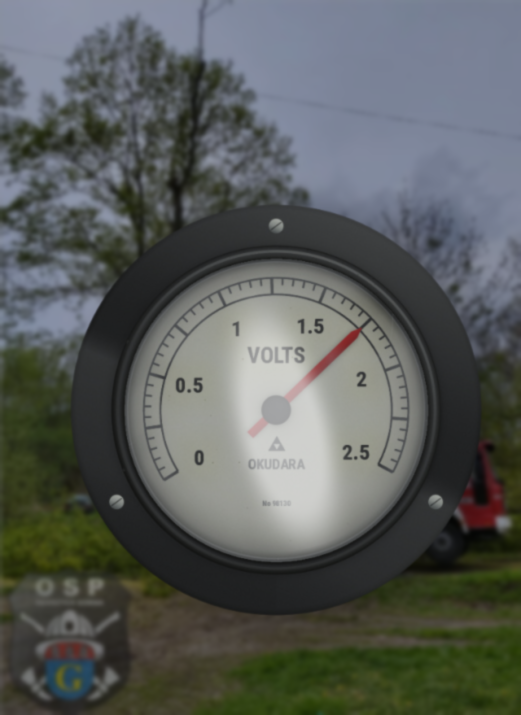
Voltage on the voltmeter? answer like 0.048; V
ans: 1.75; V
